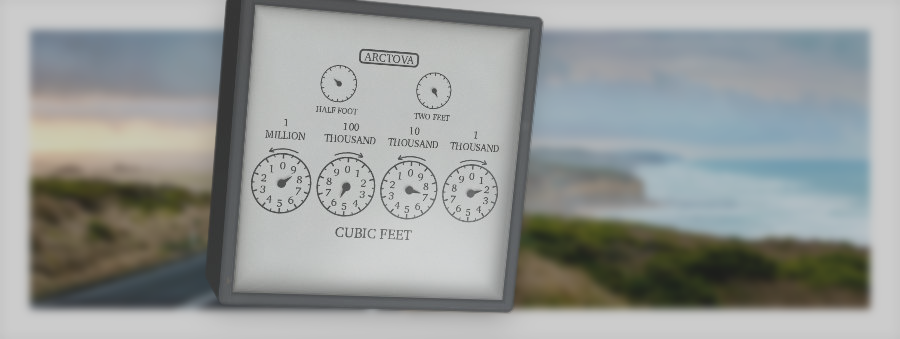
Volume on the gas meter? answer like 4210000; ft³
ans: 857200; ft³
